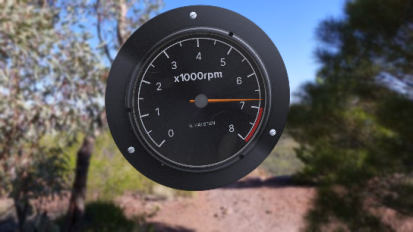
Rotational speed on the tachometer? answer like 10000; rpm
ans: 6750; rpm
